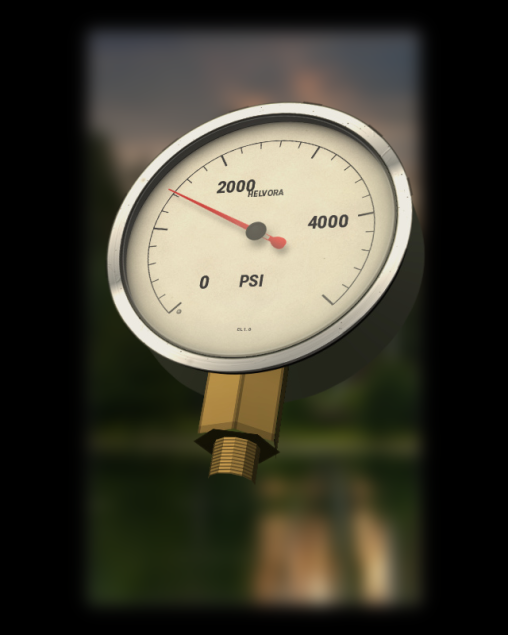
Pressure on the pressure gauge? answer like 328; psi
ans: 1400; psi
